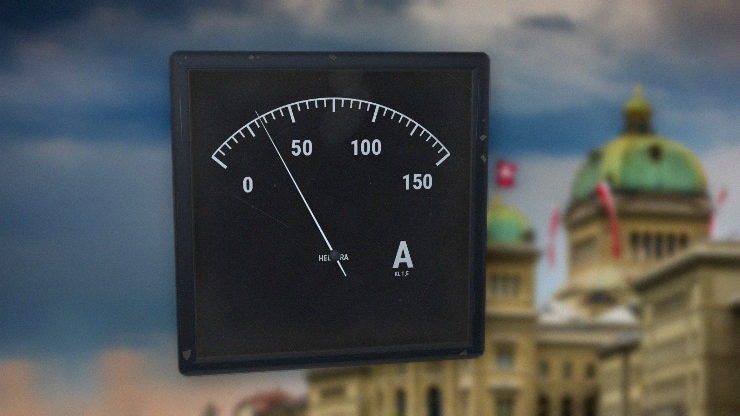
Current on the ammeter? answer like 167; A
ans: 32.5; A
